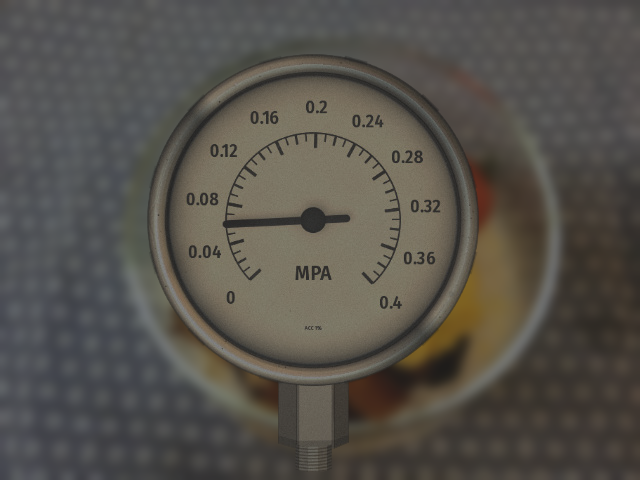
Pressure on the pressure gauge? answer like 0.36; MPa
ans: 0.06; MPa
